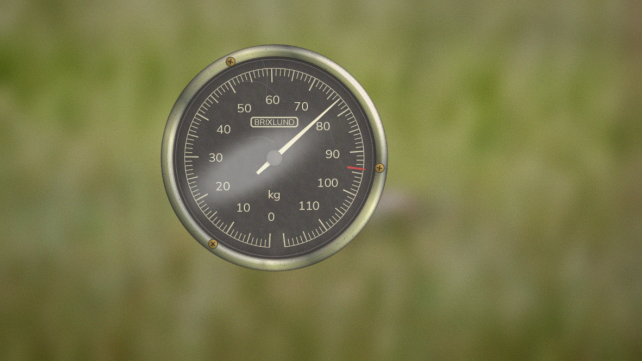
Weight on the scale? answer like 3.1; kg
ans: 77; kg
